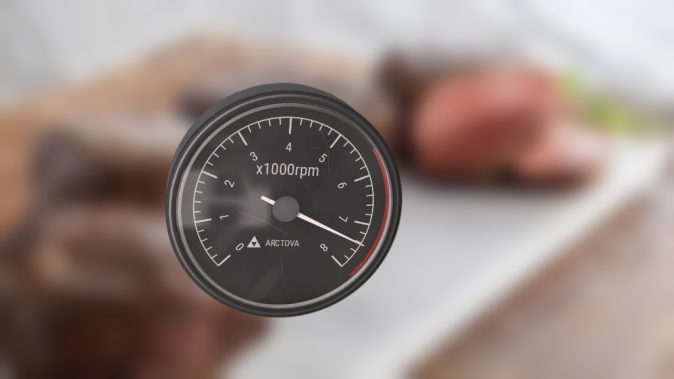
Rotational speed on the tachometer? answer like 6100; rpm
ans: 7400; rpm
